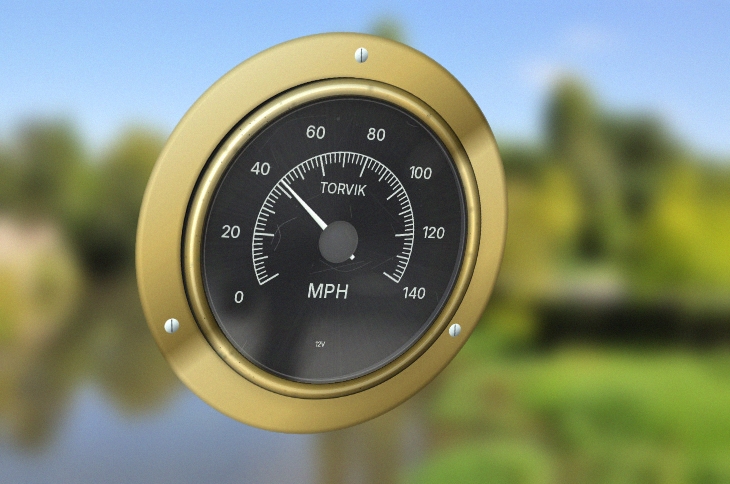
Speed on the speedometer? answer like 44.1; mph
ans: 42; mph
